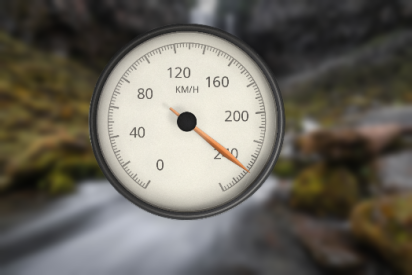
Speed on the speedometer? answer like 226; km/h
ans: 240; km/h
